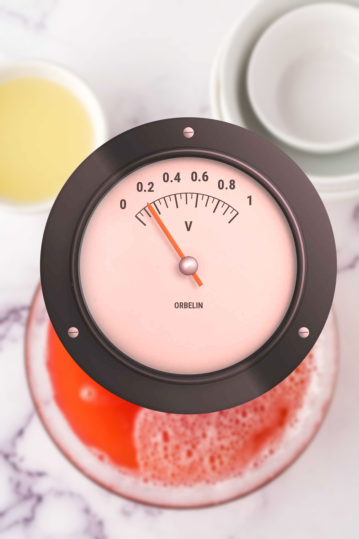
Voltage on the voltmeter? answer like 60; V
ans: 0.15; V
